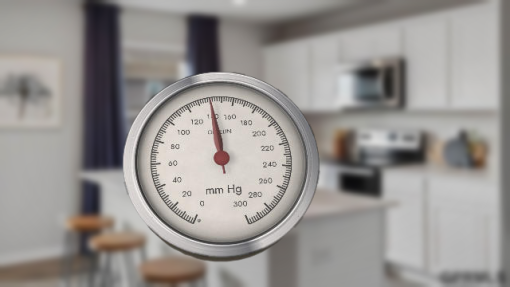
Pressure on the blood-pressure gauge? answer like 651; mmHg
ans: 140; mmHg
